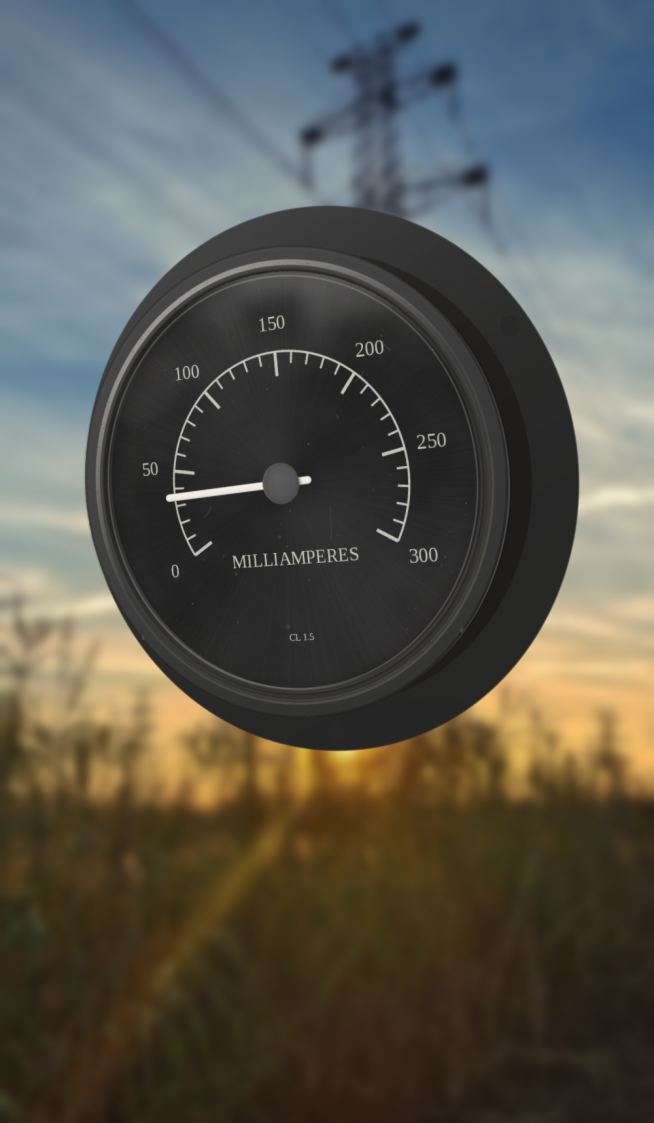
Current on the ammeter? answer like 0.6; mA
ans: 35; mA
